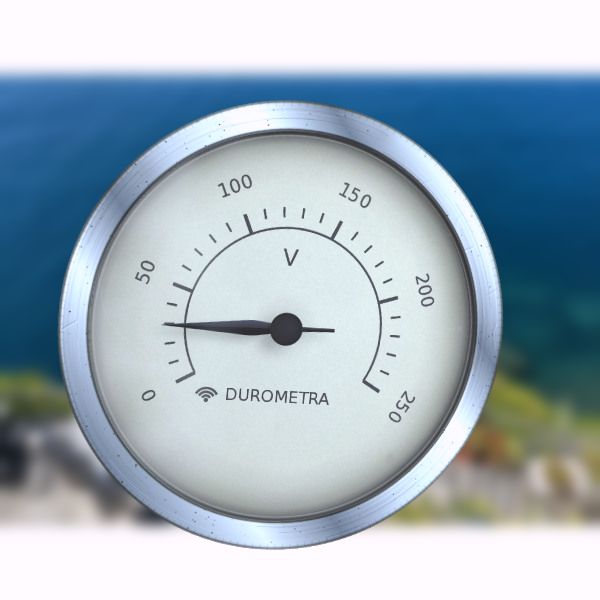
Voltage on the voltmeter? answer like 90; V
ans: 30; V
